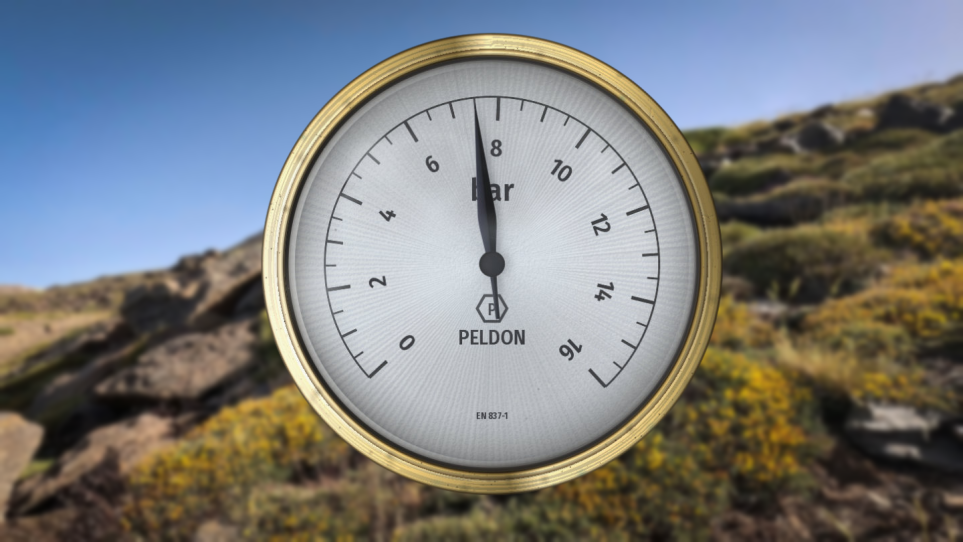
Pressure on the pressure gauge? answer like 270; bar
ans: 7.5; bar
